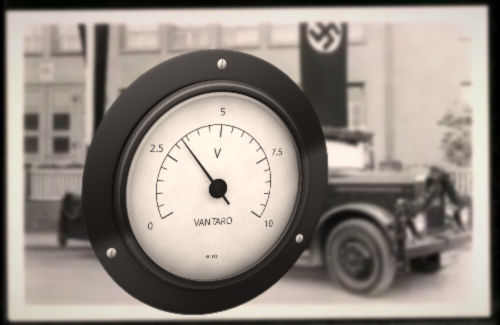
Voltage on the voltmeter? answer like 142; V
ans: 3.25; V
